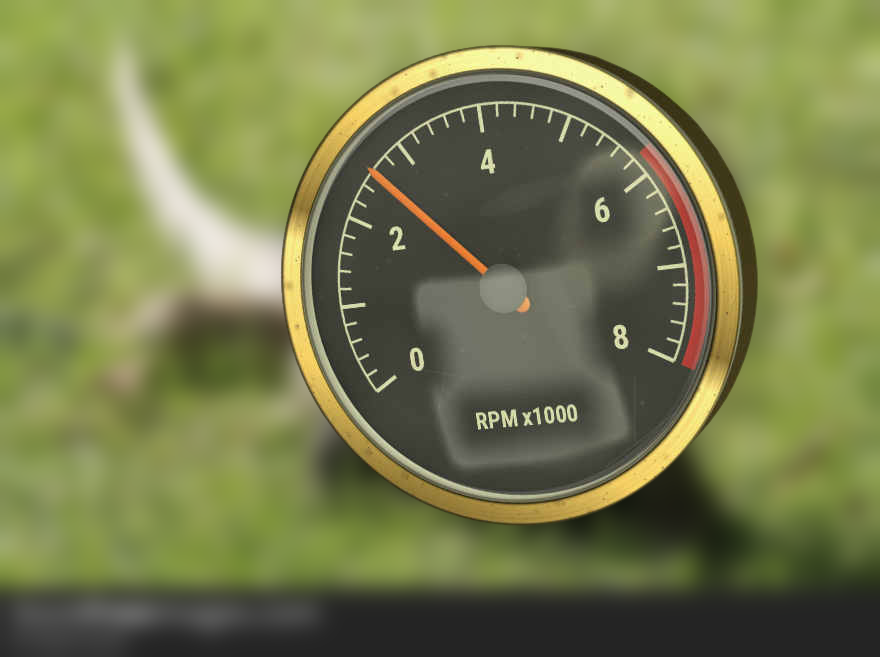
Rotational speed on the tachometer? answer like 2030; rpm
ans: 2600; rpm
